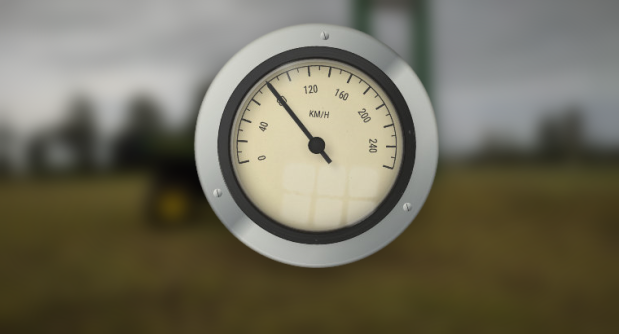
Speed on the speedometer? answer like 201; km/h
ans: 80; km/h
